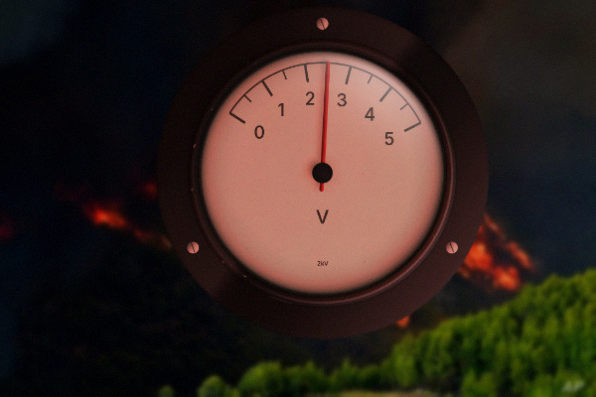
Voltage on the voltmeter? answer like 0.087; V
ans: 2.5; V
